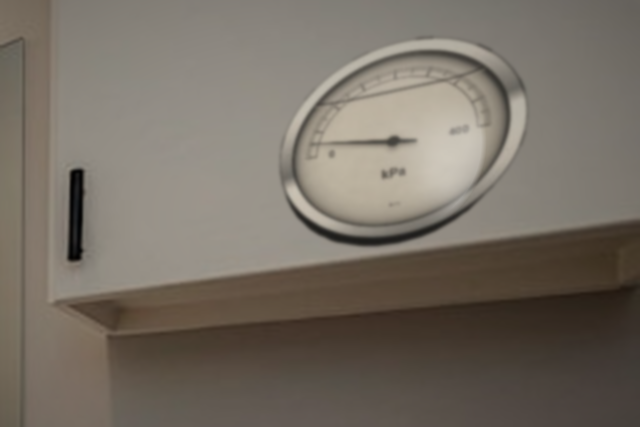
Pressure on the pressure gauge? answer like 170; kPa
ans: 25; kPa
